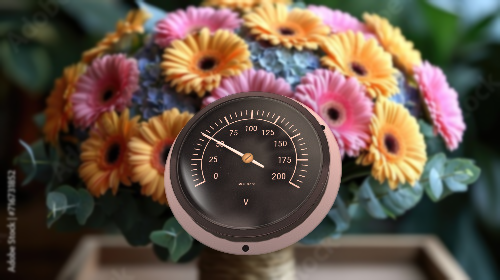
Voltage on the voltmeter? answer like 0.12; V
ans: 50; V
